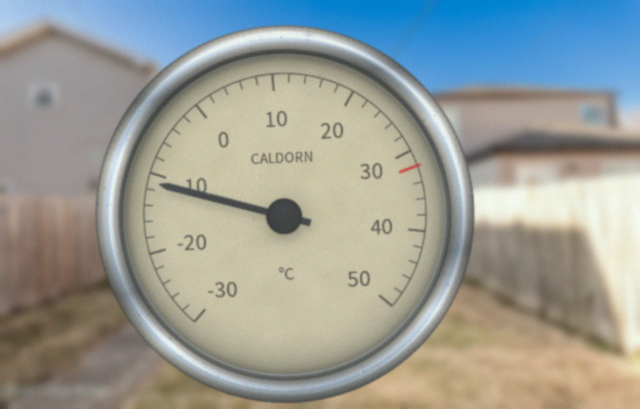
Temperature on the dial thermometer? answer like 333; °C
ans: -11; °C
